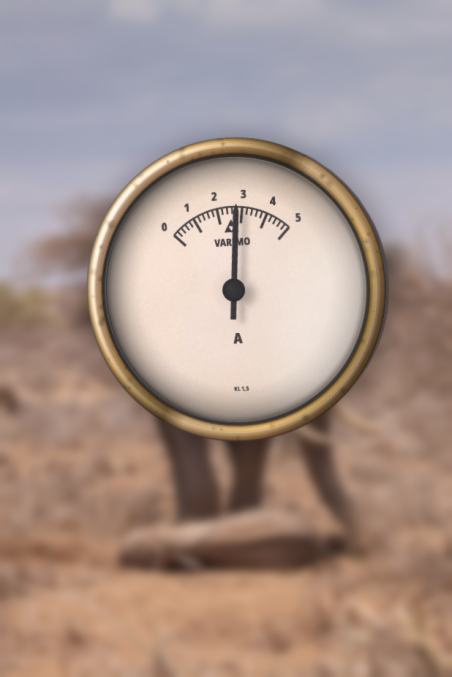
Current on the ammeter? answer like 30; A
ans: 2.8; A
